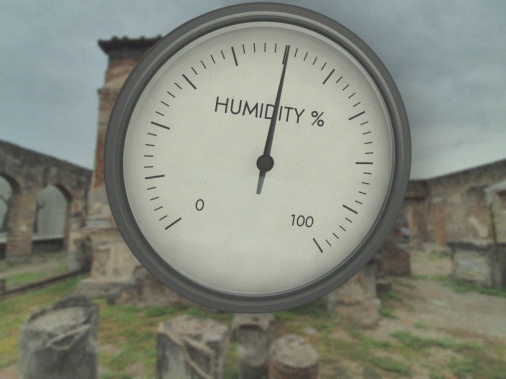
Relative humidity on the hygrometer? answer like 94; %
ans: 50; %
